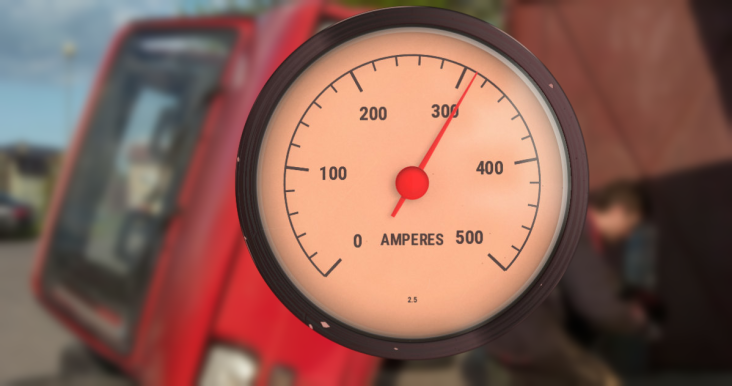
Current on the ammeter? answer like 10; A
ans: 310; A
